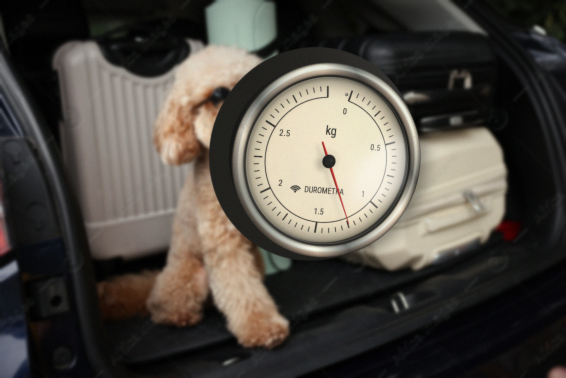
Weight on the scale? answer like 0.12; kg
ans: 1.25; kg
